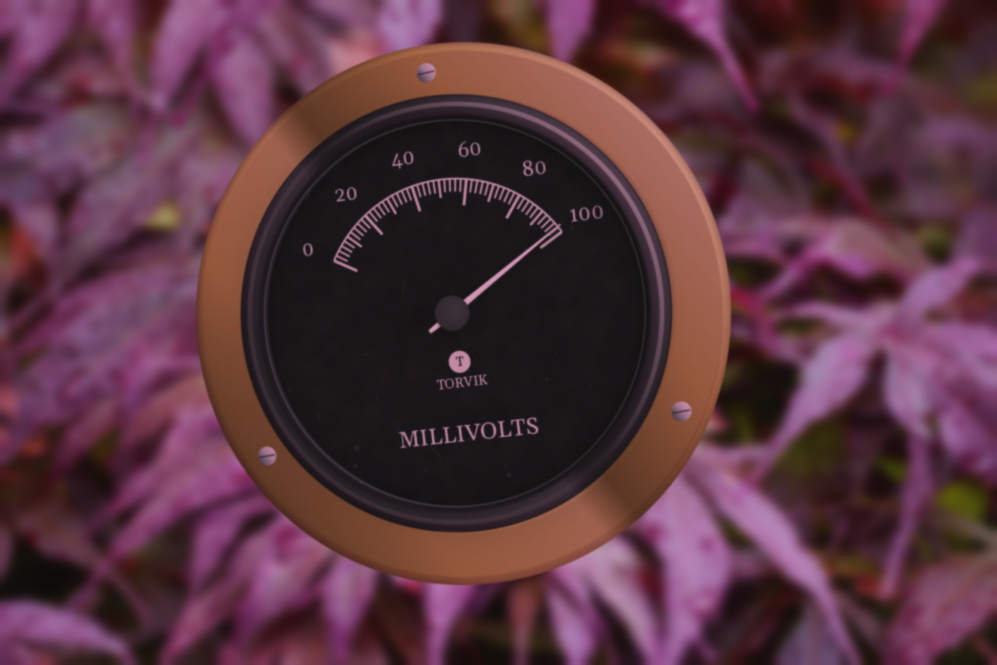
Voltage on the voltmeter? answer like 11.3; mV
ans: 98; mV
